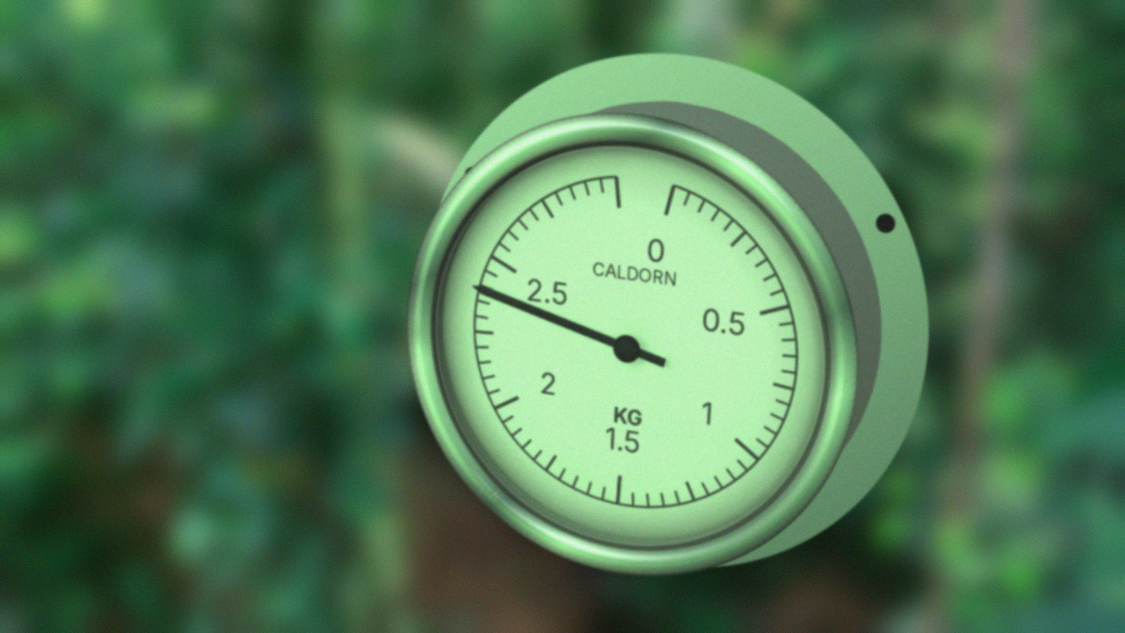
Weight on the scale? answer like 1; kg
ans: 2.4; kg
